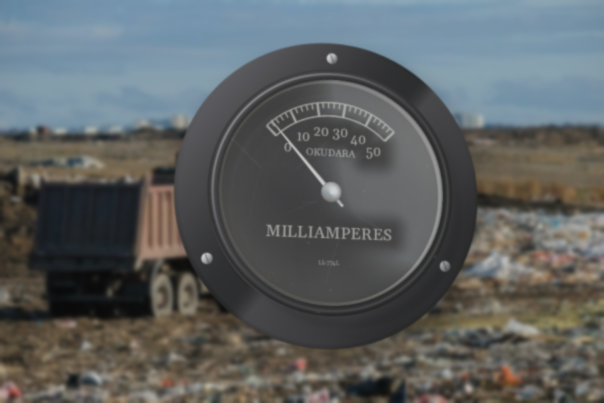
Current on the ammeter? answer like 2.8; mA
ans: 2; mA
